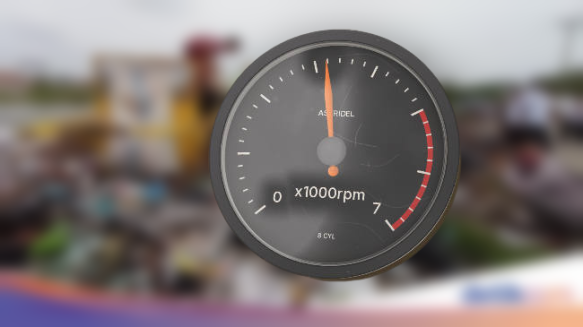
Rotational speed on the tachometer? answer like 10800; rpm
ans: 3200; rpm
